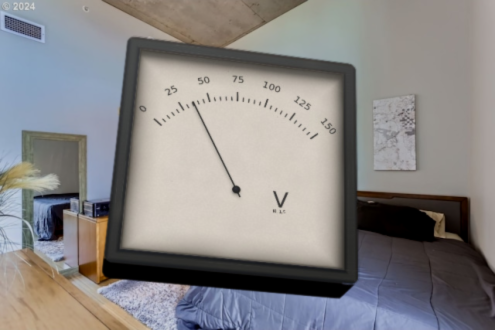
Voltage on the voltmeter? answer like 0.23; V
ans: 35; V
